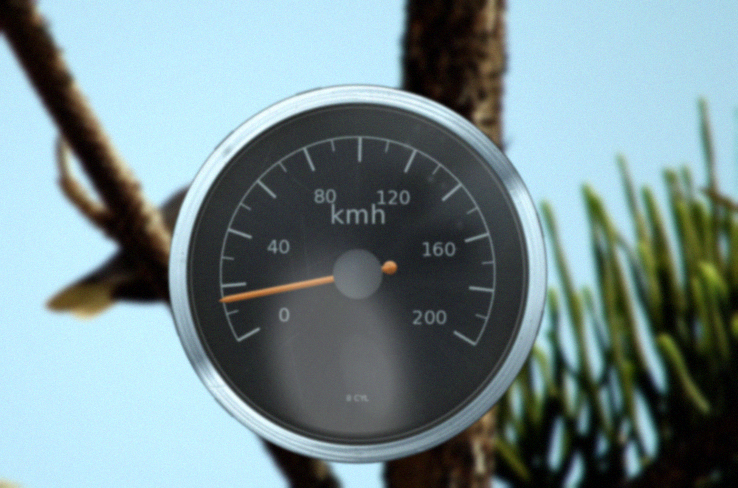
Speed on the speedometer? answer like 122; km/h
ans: 15; km/h
